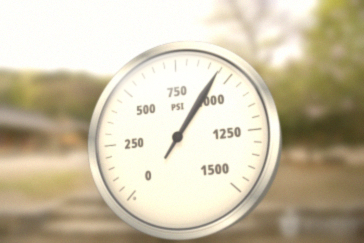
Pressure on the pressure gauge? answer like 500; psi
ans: 950; psi
